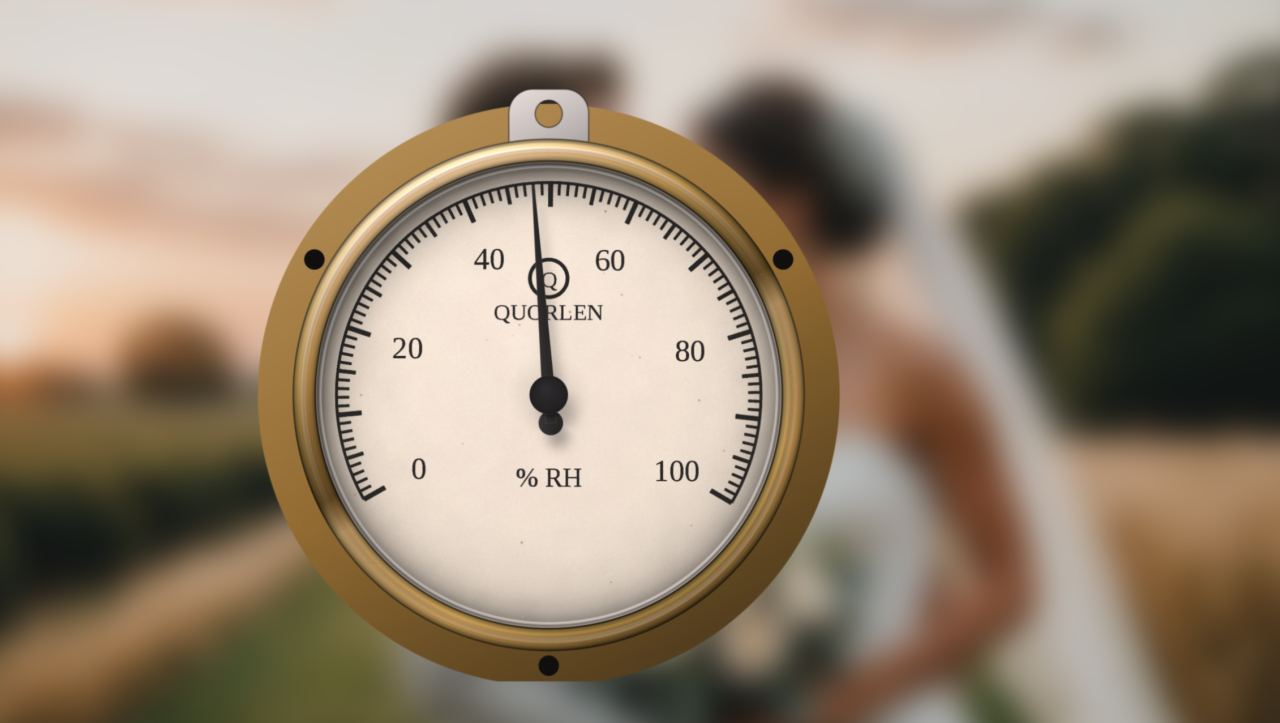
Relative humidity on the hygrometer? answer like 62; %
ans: 48; %
